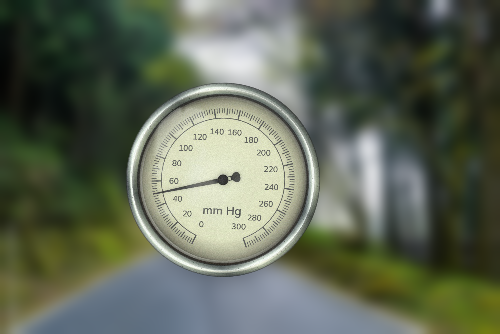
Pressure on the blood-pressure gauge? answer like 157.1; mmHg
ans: 50; mmHg
